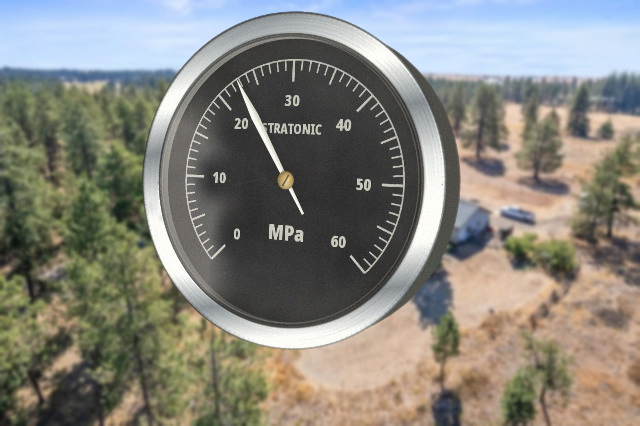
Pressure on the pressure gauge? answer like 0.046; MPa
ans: 23; MPa
